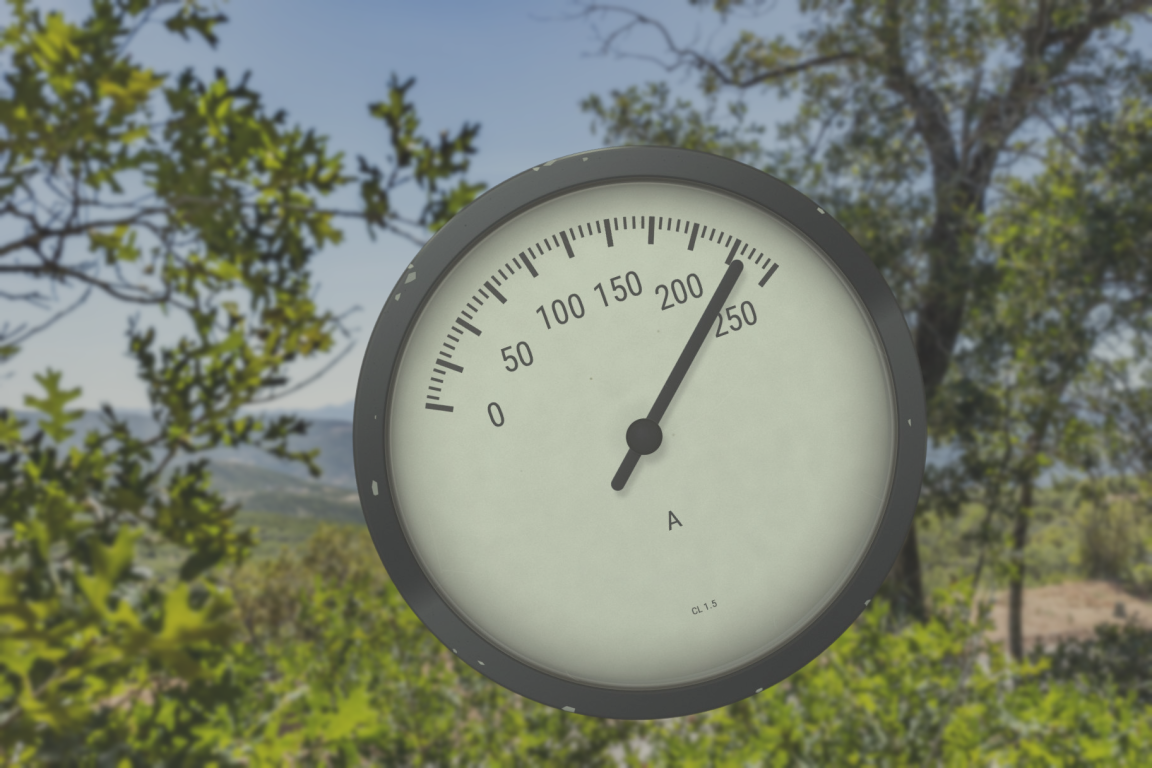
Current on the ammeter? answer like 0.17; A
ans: 230; A
